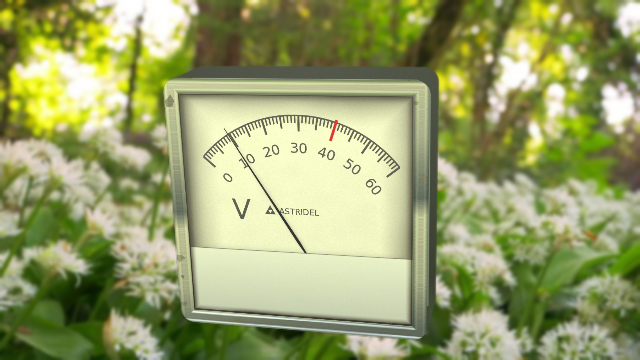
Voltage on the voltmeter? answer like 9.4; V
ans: 10; V
